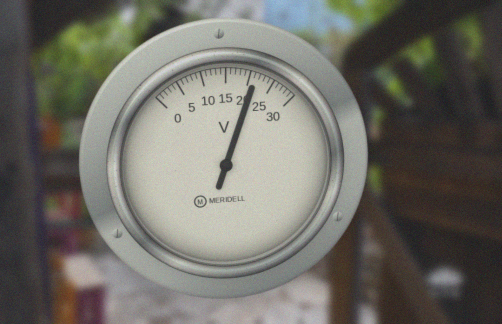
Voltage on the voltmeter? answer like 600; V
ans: 21; V
